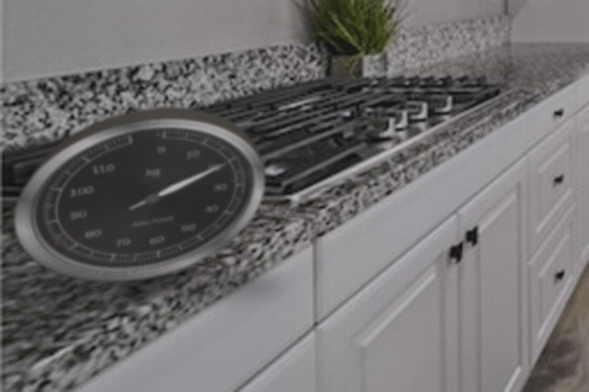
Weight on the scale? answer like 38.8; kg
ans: 20; kg
